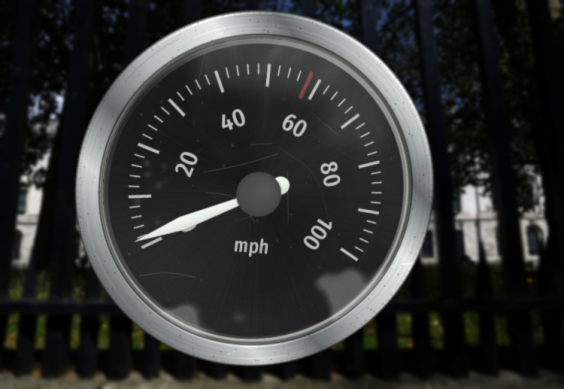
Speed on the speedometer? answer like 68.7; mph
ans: 2; mph
